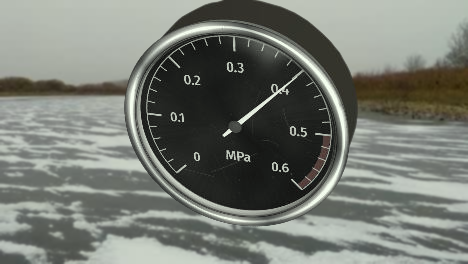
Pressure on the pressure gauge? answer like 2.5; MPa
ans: 0.4; MPa
